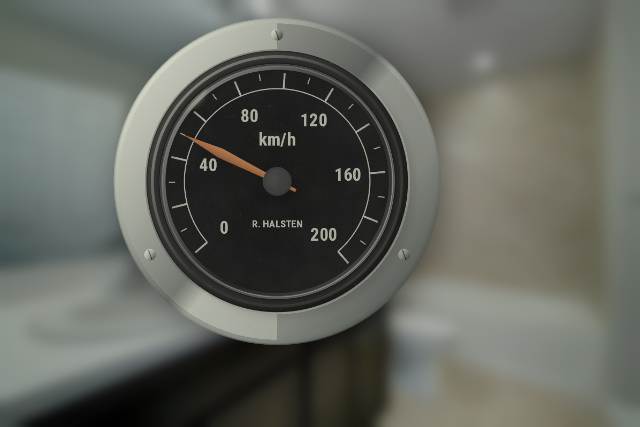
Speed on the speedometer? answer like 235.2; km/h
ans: 50; km/h
